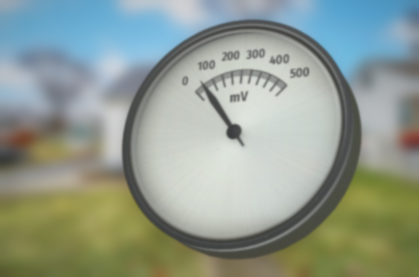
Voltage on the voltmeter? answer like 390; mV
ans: 50; mV
